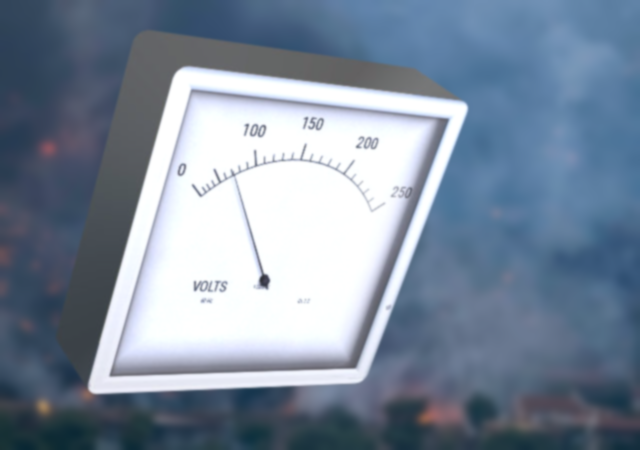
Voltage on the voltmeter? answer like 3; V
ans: 70; V
